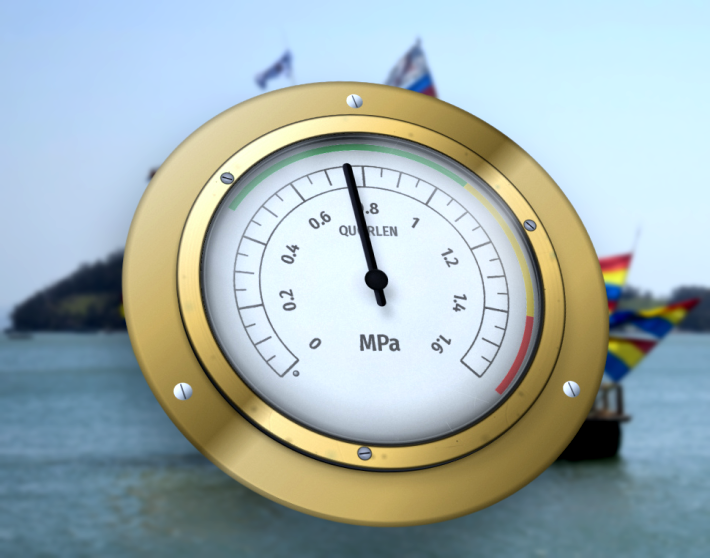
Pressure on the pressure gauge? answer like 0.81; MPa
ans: 0.75; MPa
